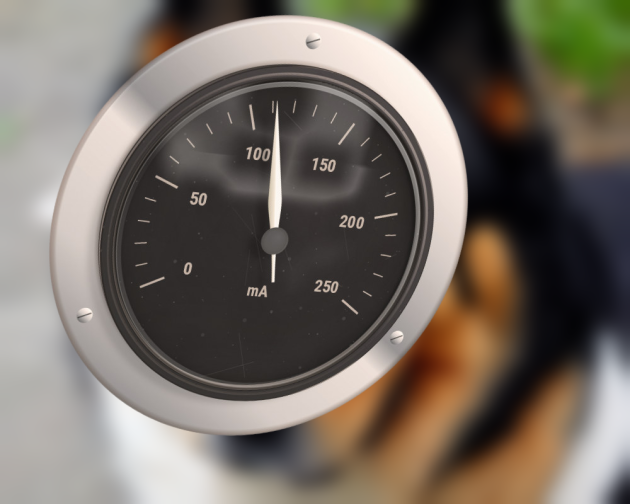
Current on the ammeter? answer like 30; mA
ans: 110; mA
